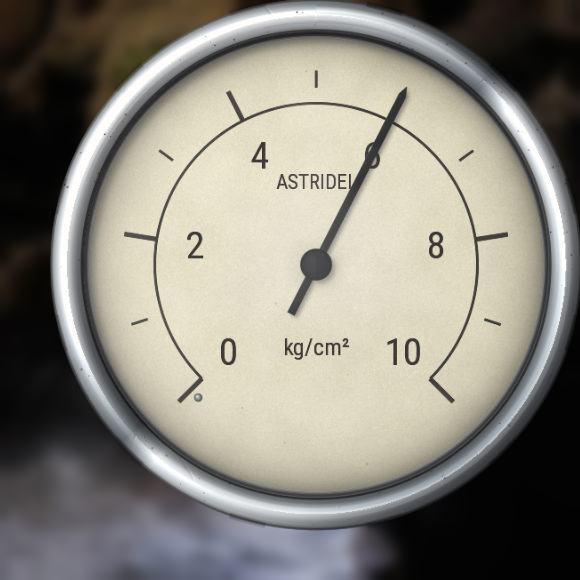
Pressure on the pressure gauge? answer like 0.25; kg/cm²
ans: 6; kg/cm²
